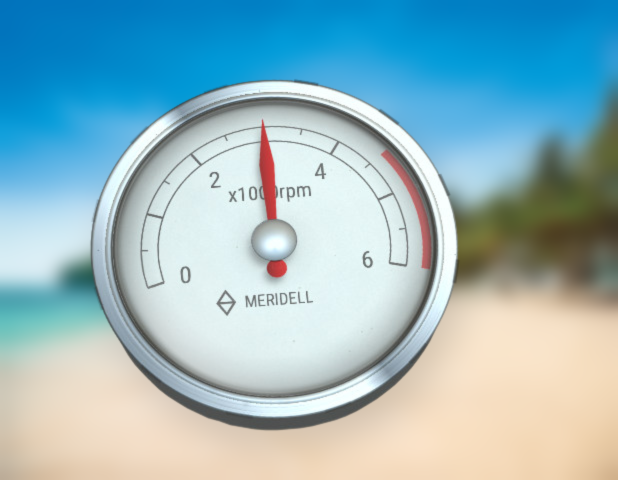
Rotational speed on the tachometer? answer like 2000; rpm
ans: 3000; rpm
